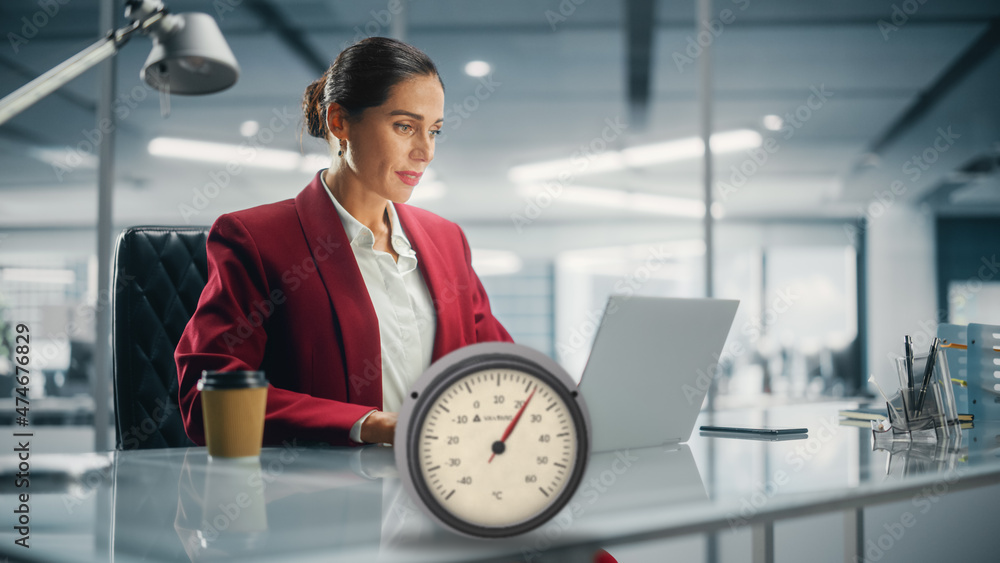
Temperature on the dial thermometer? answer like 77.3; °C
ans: 22; °C
